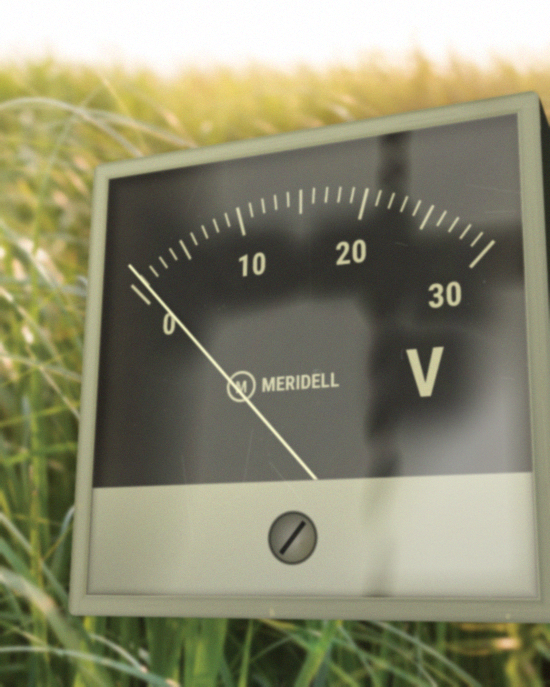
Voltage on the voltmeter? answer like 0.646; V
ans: 1; V
